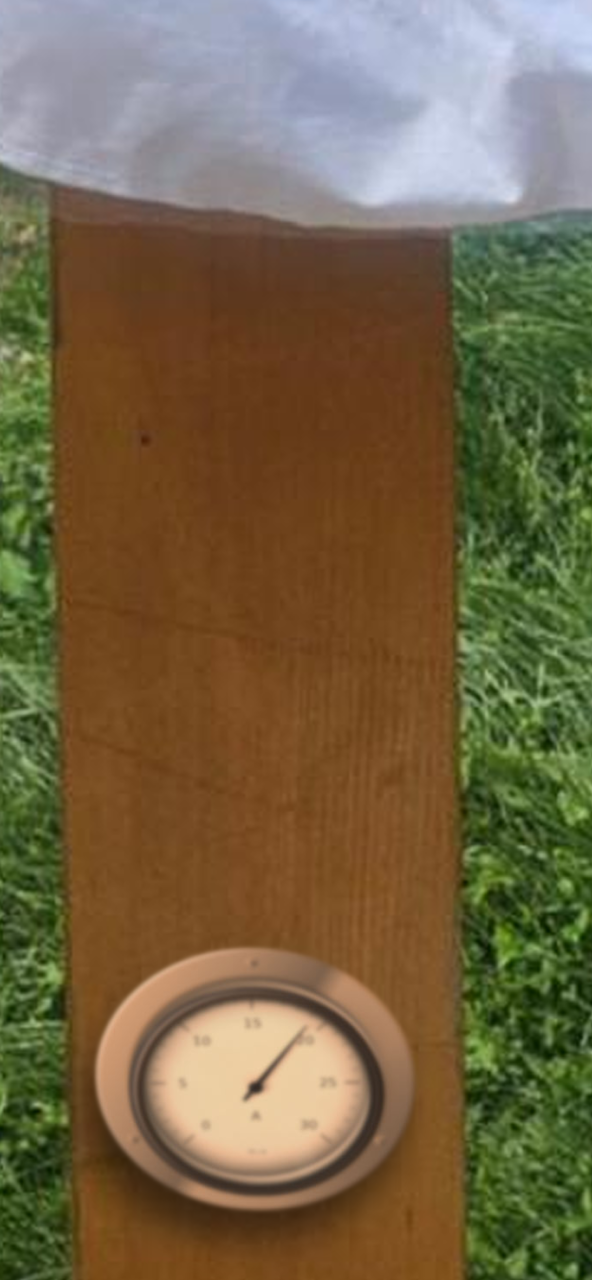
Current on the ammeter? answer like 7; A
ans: 19; A
